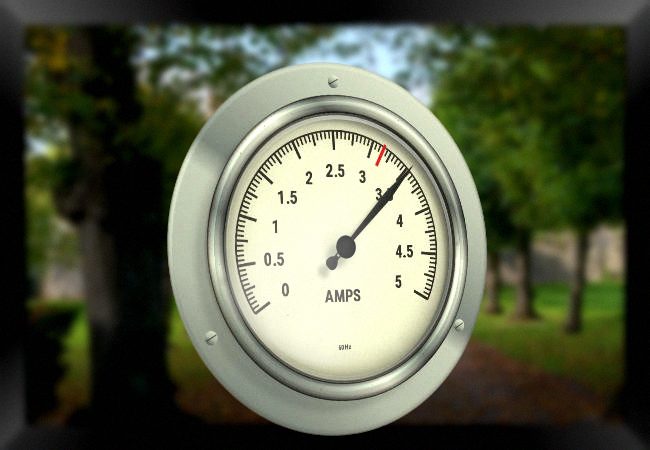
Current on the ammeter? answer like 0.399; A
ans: 3.5; A
